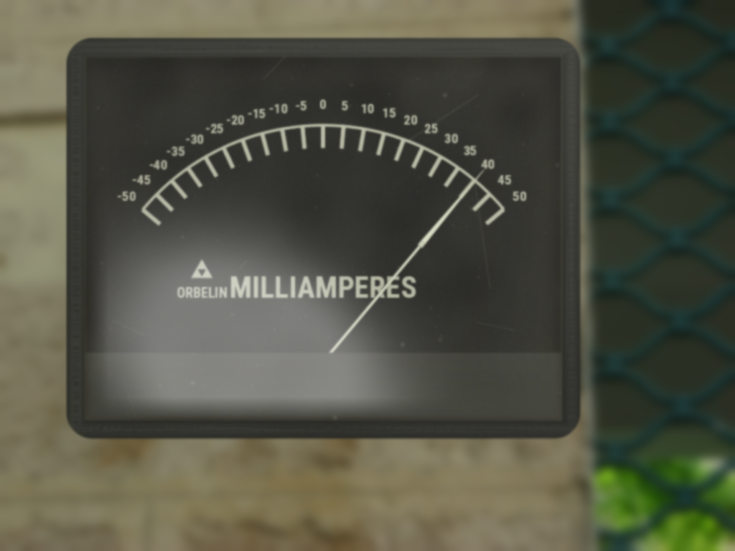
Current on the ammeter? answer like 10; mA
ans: 40; mA
